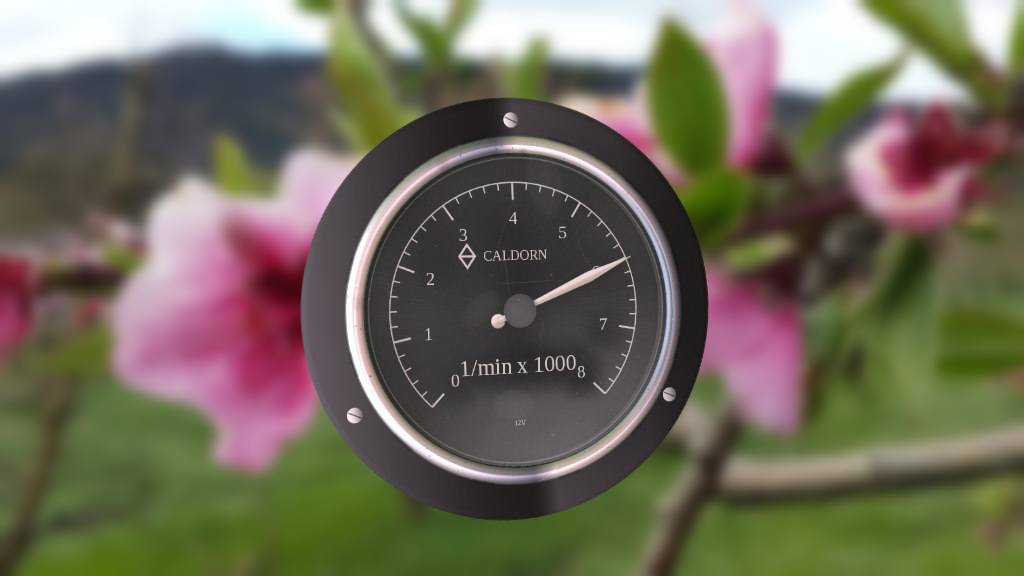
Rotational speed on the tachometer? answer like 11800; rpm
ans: 6000; rpm
